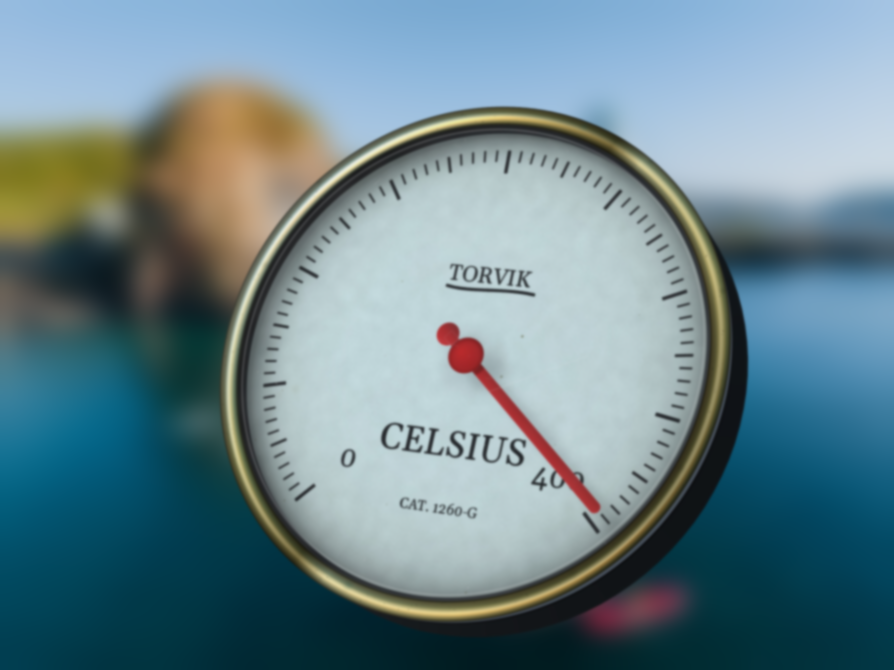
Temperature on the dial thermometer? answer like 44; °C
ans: 395; °C
